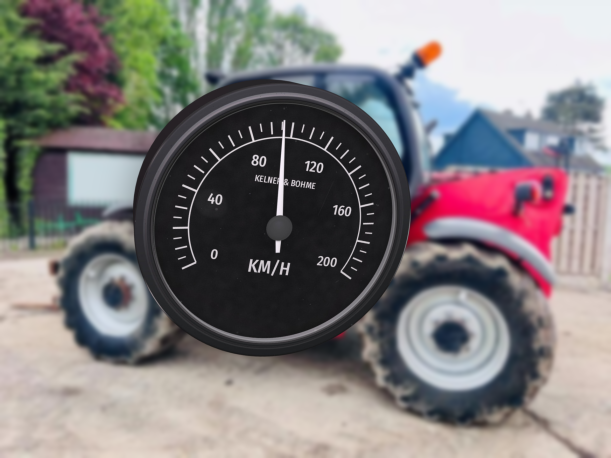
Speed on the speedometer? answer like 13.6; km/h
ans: 95; km/h
